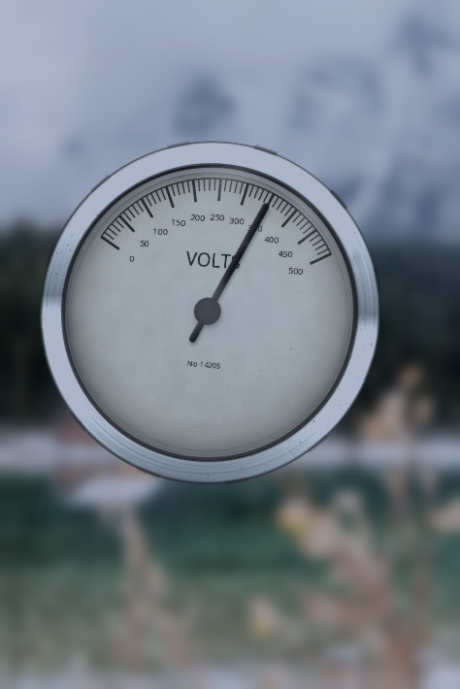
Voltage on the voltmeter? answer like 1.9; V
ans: 350; V
